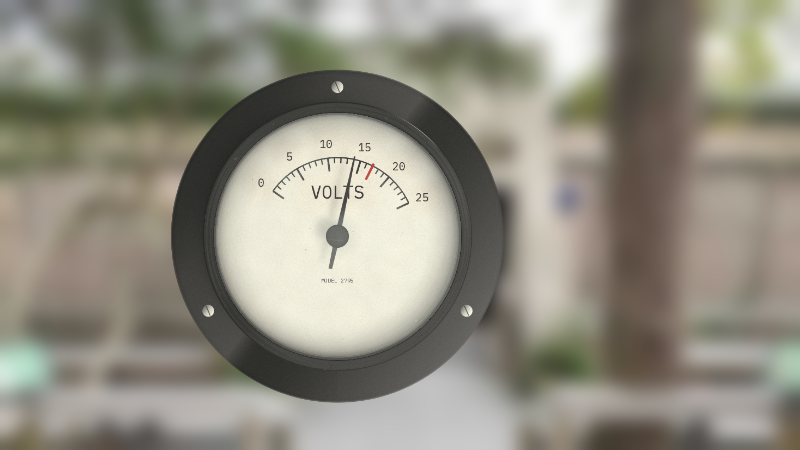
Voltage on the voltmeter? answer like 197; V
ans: 14; V
